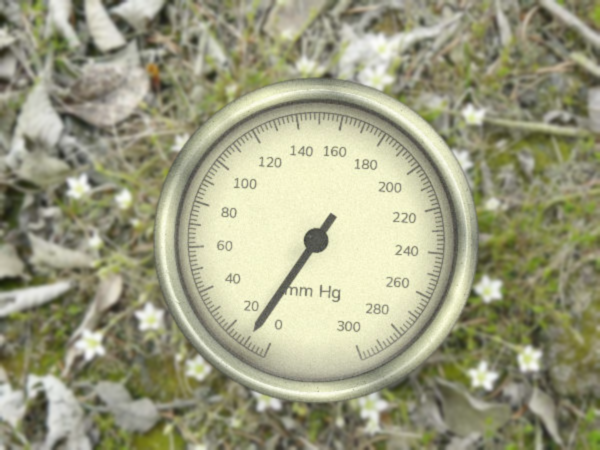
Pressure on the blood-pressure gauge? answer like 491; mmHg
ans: 10; mmHg
